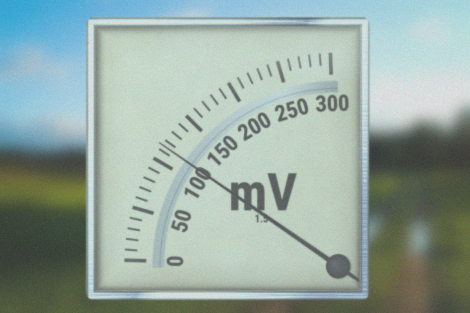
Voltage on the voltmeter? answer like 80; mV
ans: 115; mV
